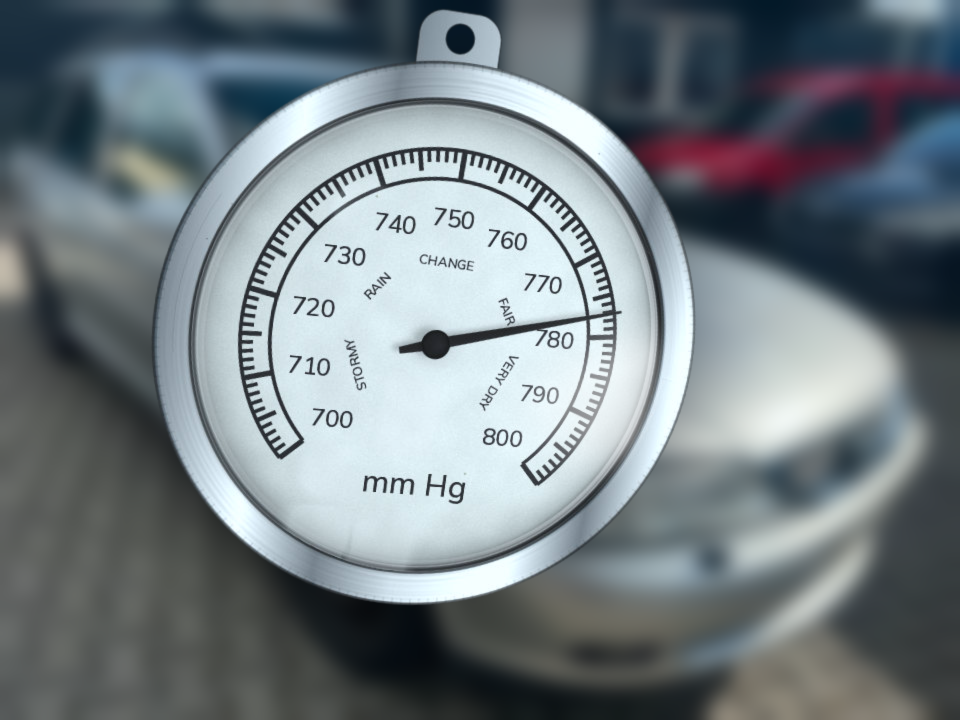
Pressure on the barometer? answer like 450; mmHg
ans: 777; mmHg
